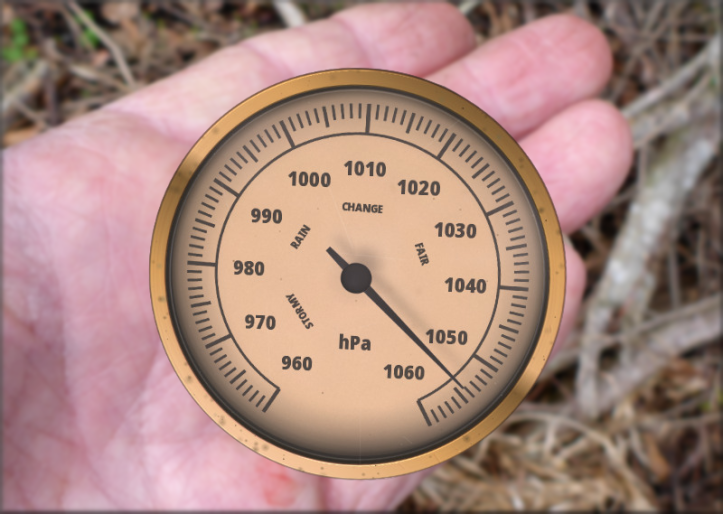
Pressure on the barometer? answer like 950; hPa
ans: 1054; hPa
